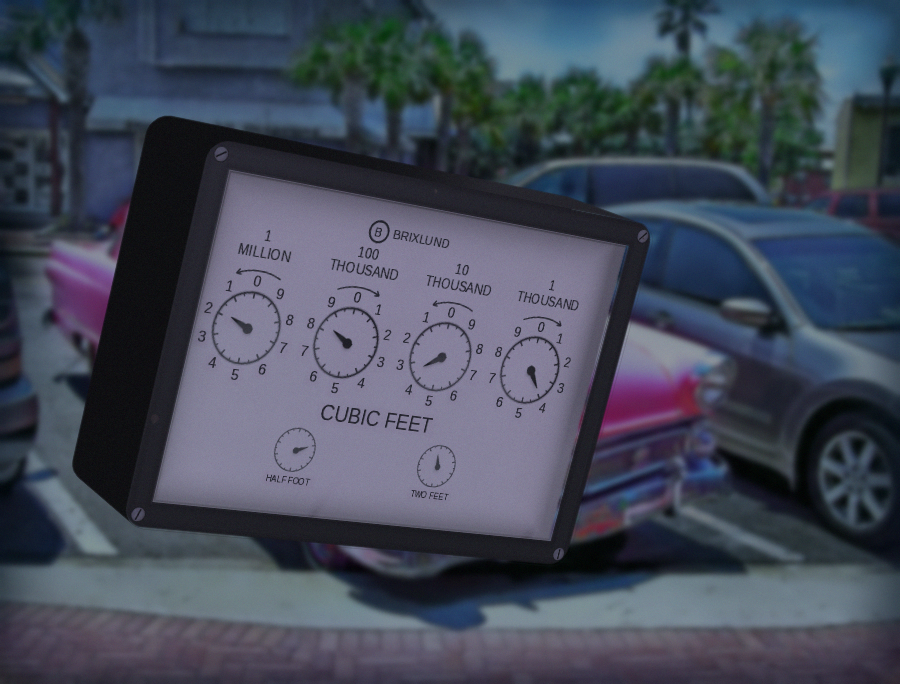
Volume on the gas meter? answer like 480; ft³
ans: 183400; ft³
